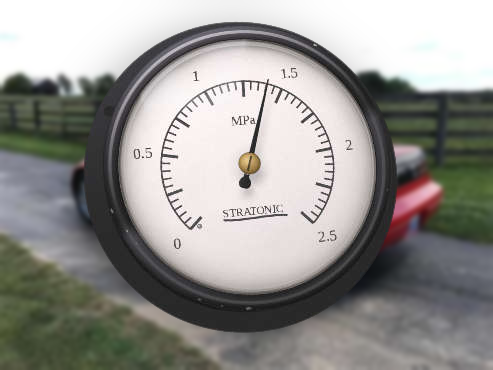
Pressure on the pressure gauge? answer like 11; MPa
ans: 1.4; MPa
